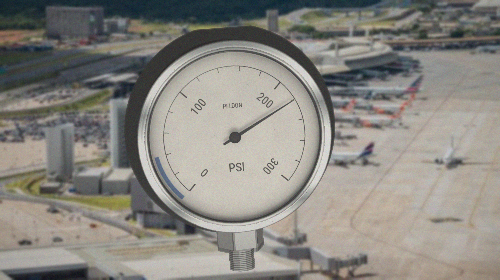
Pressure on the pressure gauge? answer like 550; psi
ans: 220; psi
